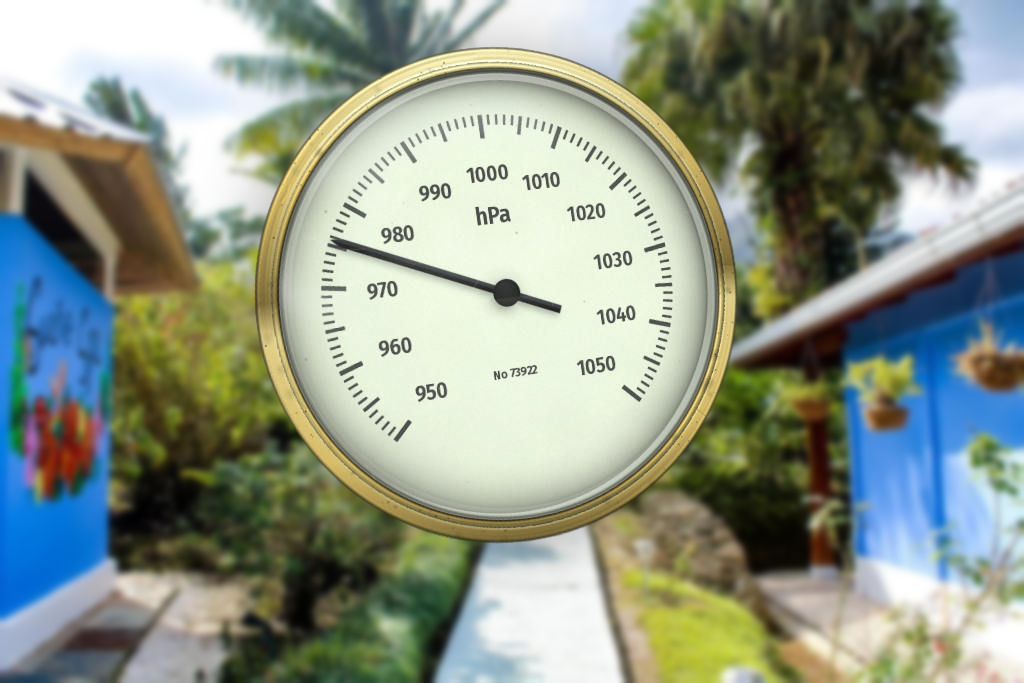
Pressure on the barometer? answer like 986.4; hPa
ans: 975.5; hPa
